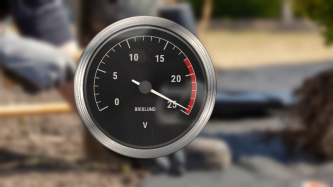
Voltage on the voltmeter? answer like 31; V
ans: 24.5; V
